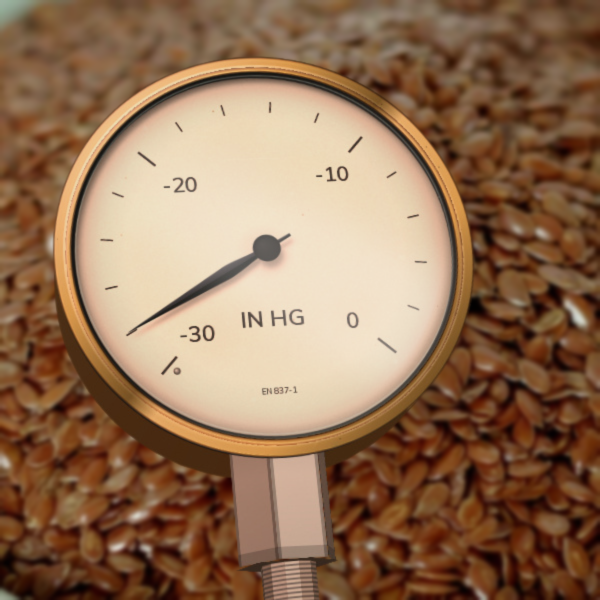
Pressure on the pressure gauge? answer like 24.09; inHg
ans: -28; inHg
